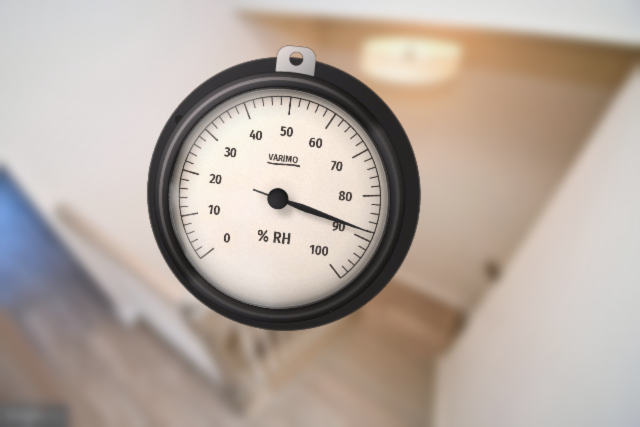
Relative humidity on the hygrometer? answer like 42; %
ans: 88; %
